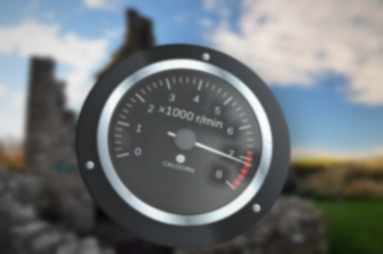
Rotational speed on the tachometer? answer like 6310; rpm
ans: 7200; rpm
